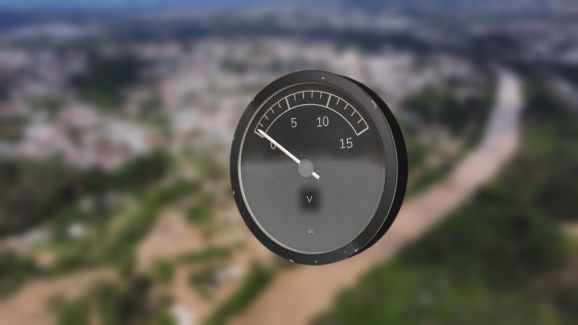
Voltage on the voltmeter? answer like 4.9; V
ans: 0.5; V
